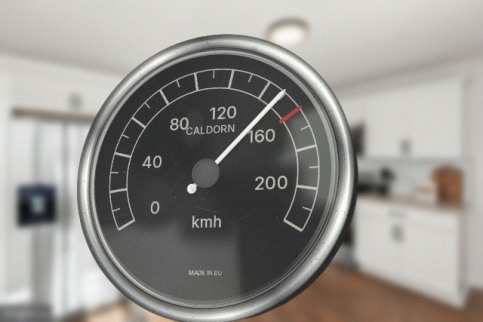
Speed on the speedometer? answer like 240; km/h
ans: 150; km/h
